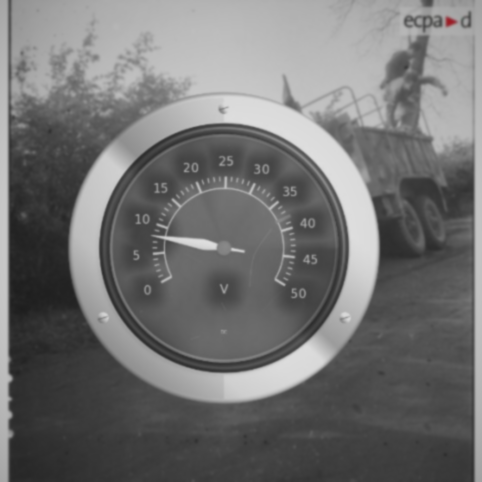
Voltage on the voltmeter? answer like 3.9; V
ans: 8; V
